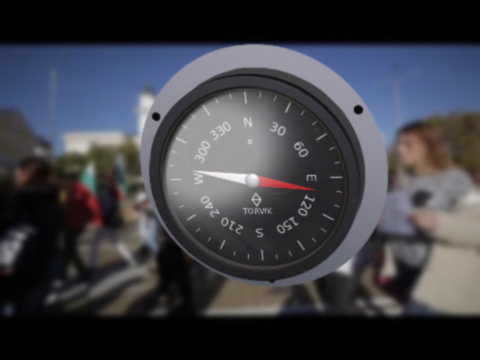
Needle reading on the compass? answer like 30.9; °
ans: 100; °
